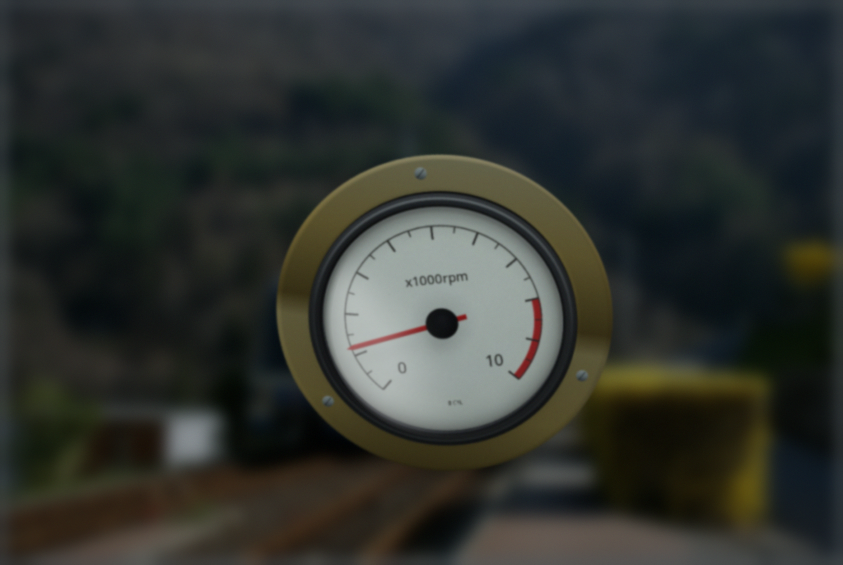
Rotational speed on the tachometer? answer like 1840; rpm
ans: 1250; rpm
